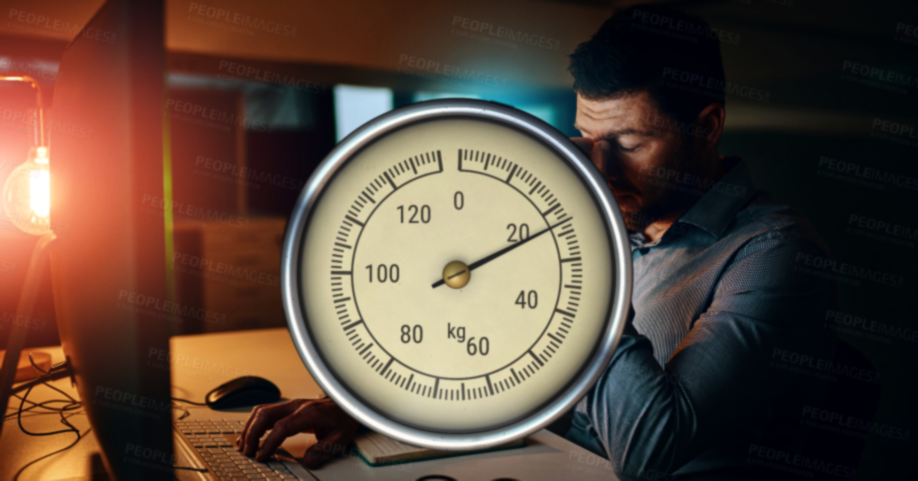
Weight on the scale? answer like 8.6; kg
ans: 23; kg
